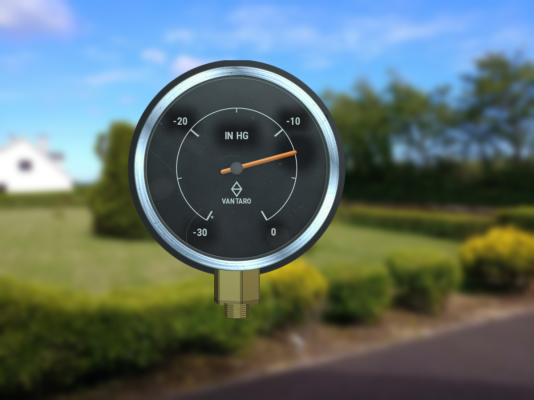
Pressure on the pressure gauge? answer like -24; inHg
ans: -7.5; inHg
